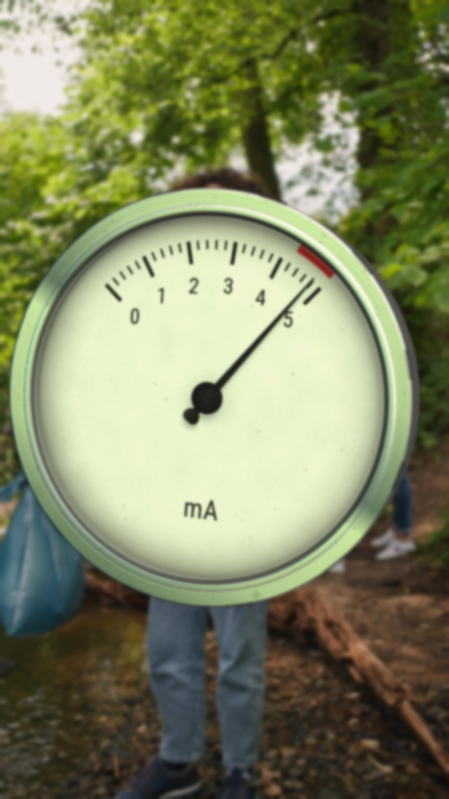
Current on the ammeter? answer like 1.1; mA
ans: 4.8; mA
